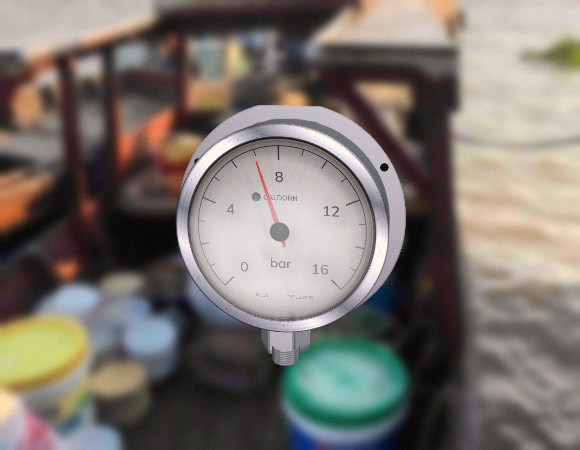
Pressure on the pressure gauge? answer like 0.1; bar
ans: 7; bar
